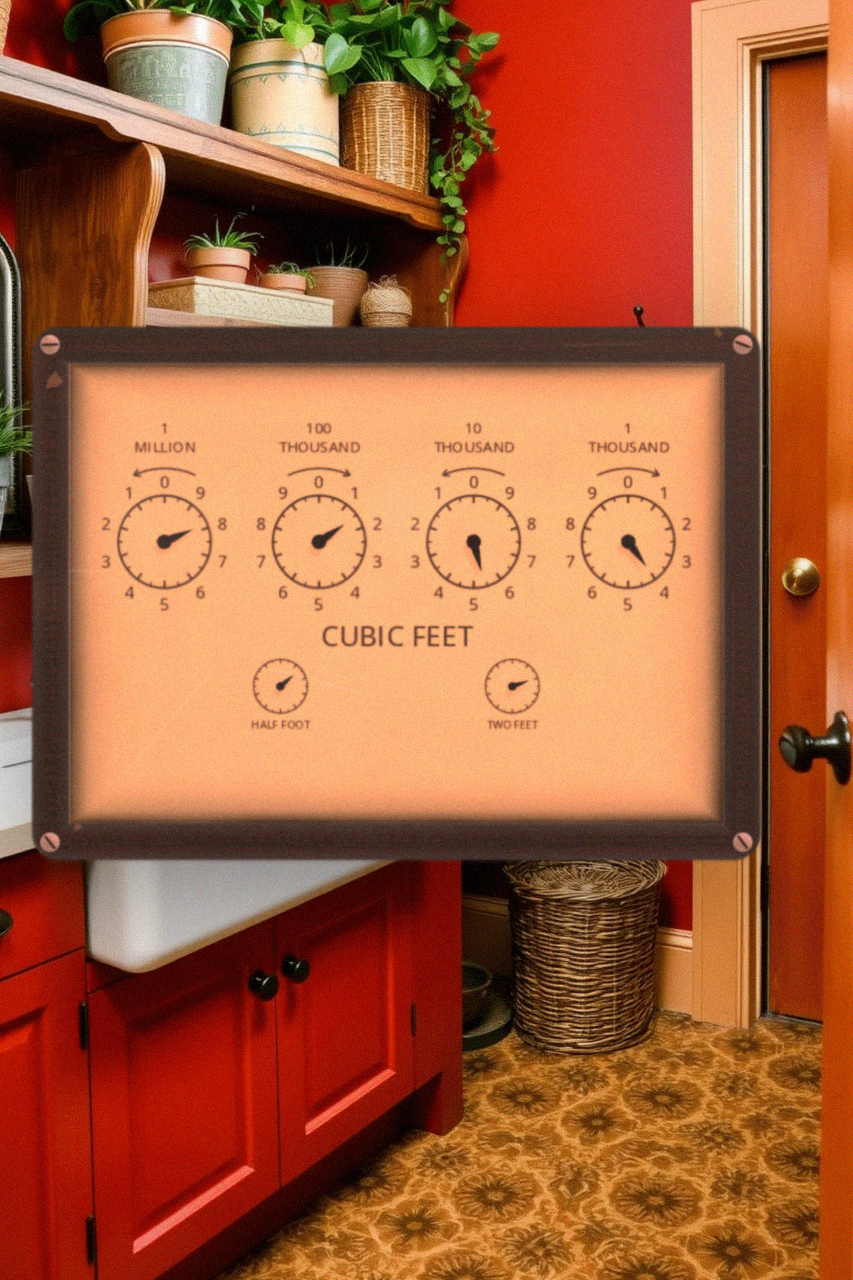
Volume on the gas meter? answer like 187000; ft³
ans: 815400; ft³
